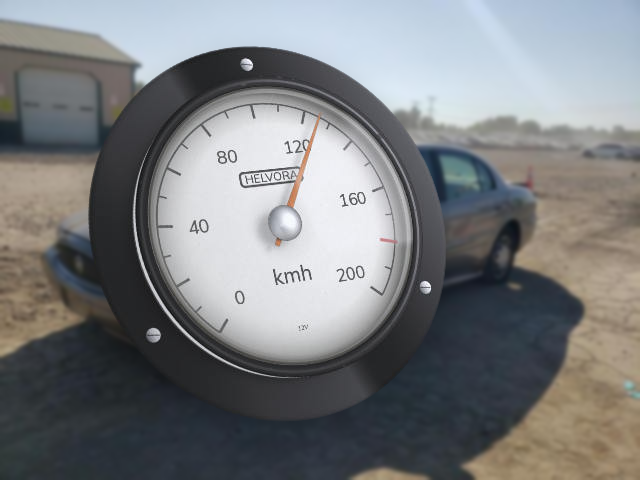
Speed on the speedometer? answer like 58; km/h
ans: 125; km/h
